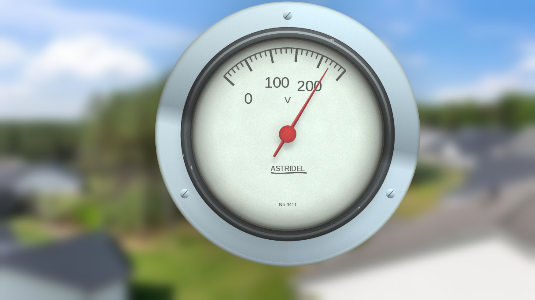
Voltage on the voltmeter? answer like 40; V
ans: 220; V
